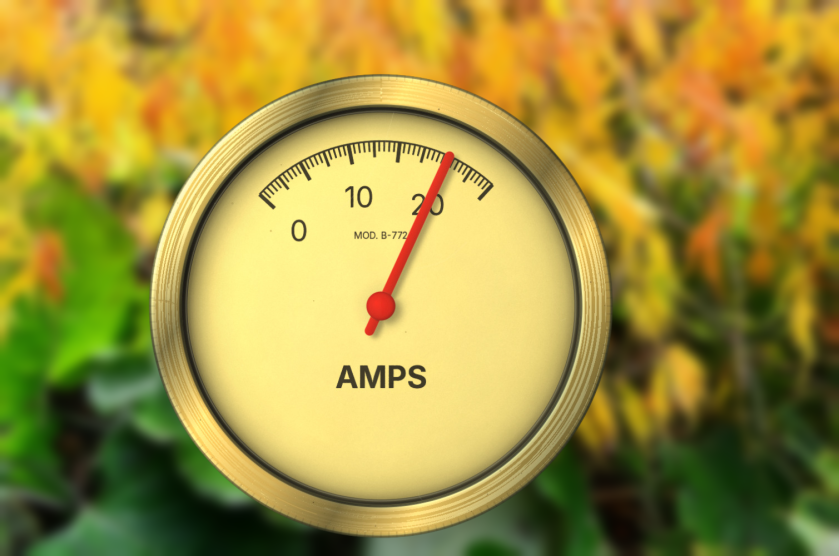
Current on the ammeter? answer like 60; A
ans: 20; A
